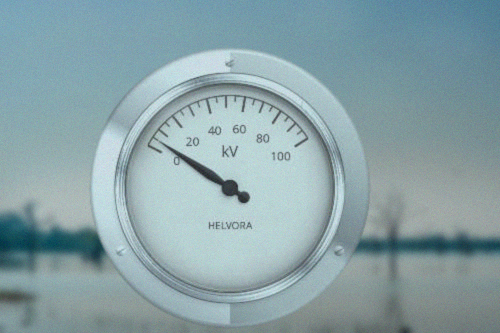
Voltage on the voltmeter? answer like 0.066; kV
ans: 5; kV
